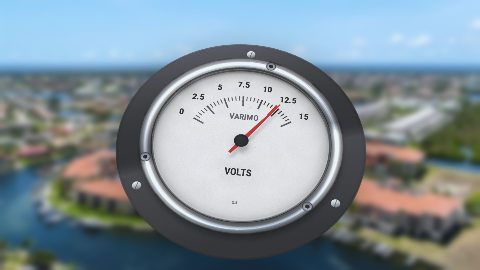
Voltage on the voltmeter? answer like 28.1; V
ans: 12.5; V
